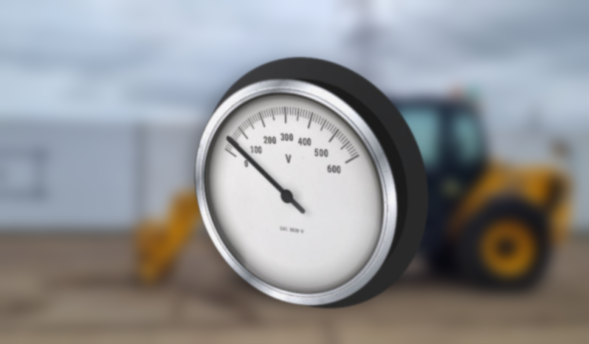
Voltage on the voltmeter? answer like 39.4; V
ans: 50; V
